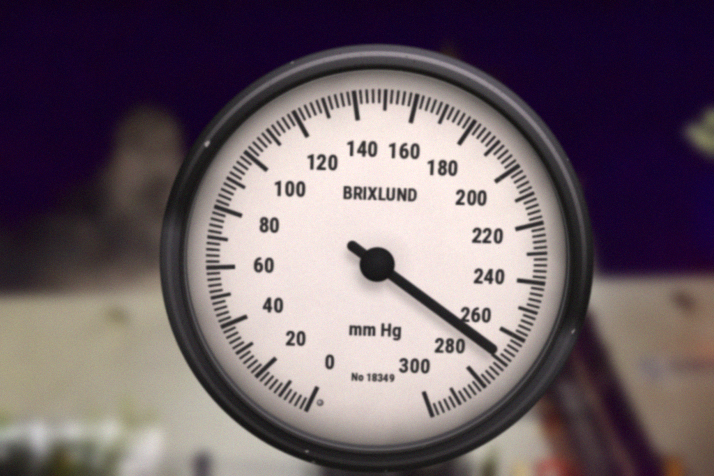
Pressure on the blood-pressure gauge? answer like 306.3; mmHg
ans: 268; mmHg
